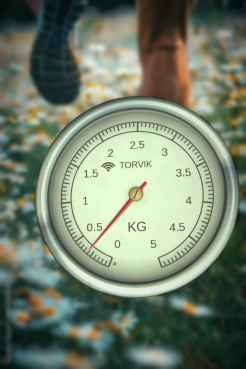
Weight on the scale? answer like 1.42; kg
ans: 0.3; kg
